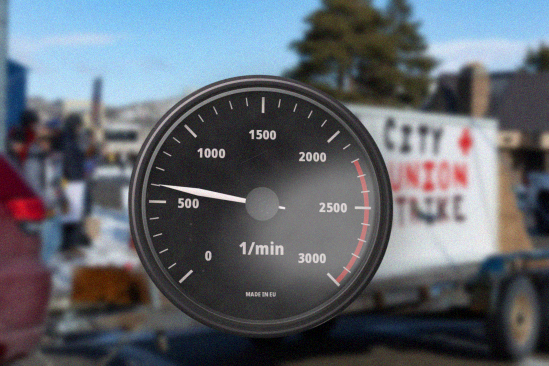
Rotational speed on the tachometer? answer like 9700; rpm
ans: 600; rpm
